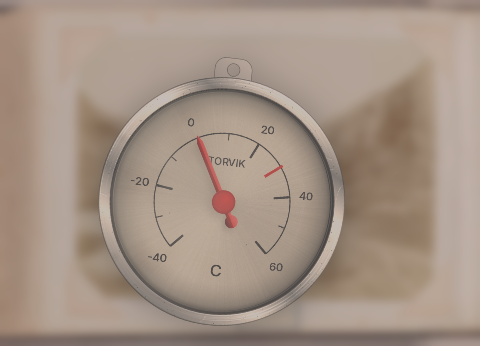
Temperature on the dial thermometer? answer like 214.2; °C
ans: 0; °C
